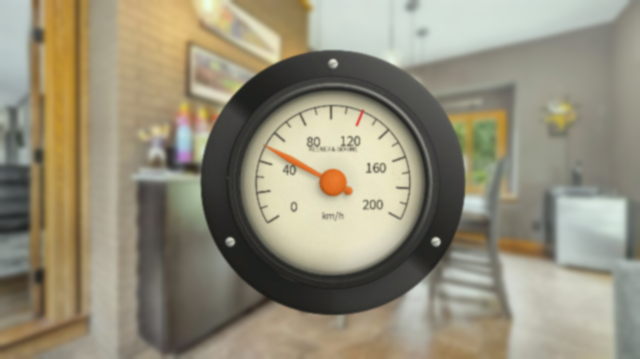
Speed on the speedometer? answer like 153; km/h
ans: 50; km/h
